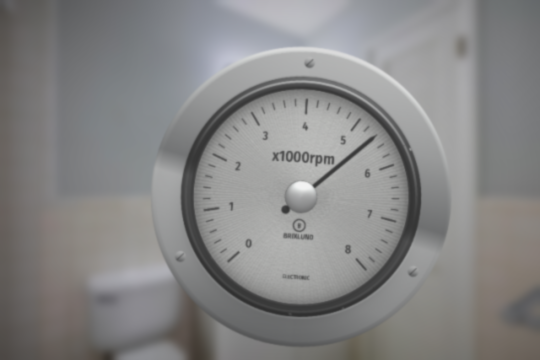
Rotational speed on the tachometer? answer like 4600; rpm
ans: 5400; rpm
